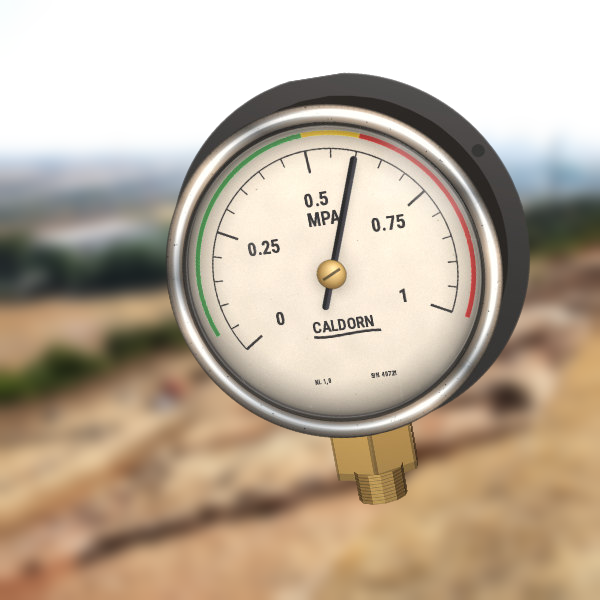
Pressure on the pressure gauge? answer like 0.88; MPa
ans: 0.6; MPa
